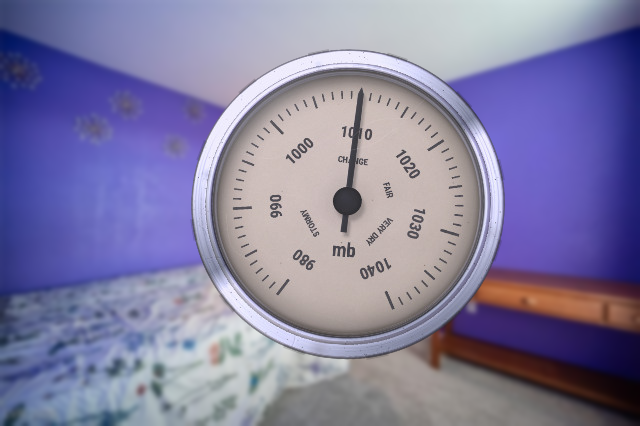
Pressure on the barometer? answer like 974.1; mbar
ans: 1010; mbar
